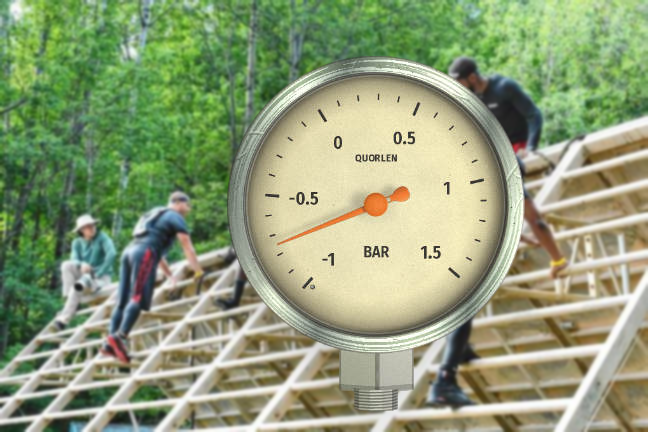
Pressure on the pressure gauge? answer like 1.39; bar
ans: -0.75; bar
